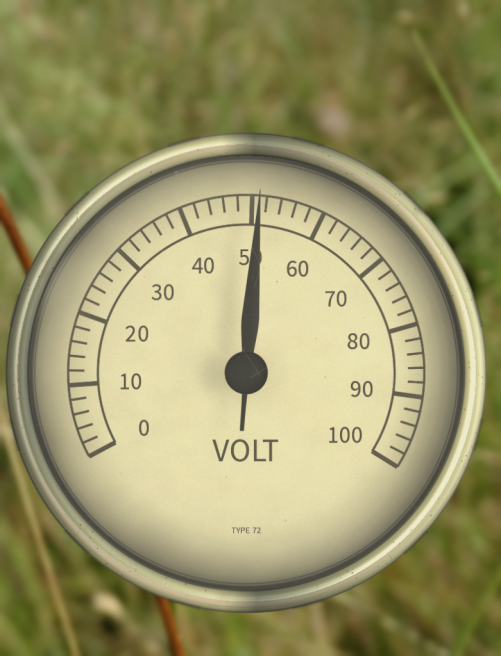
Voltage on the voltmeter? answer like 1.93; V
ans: 51; V
